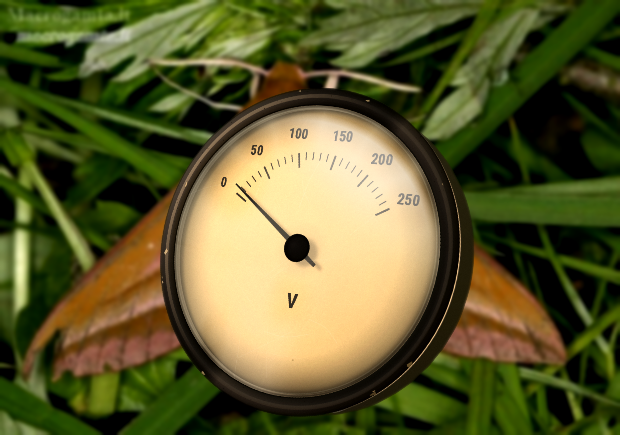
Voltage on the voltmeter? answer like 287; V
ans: 10; V
